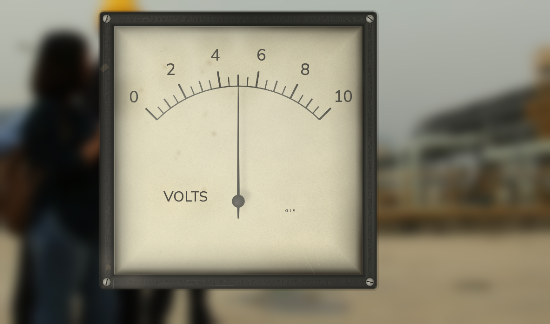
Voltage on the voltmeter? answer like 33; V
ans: 5; V
